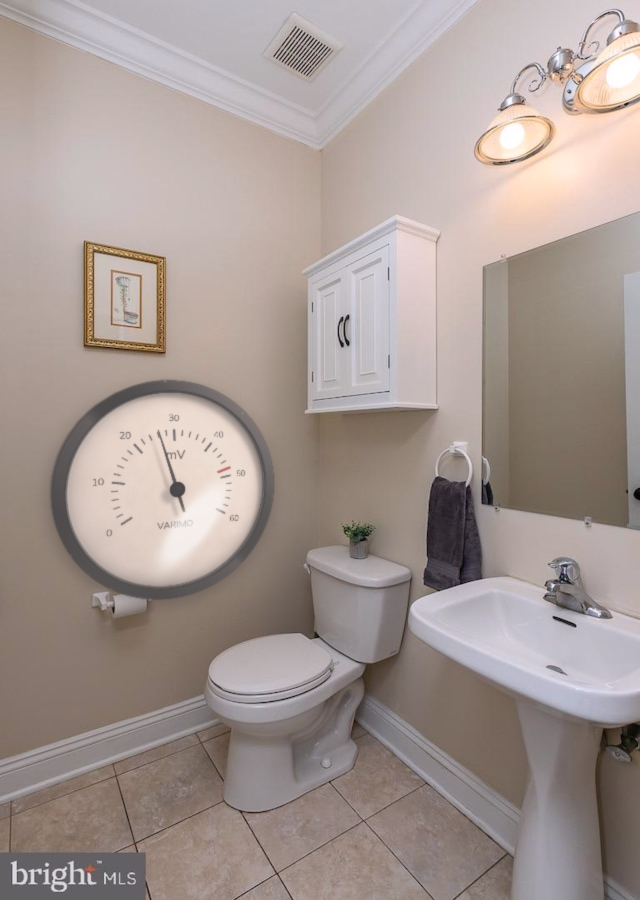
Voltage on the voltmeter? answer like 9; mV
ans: 26; mV
